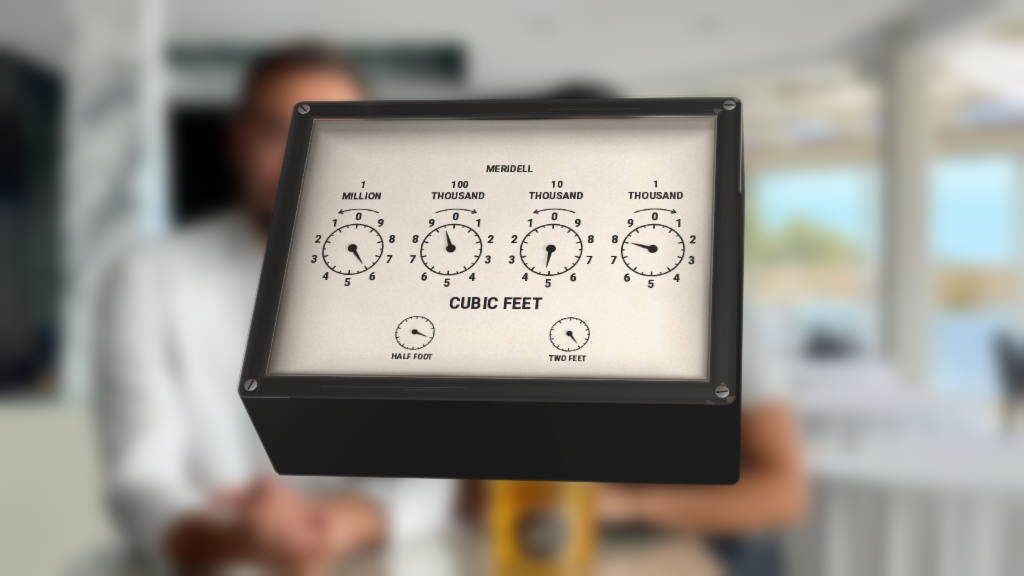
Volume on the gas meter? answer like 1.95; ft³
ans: 594800; ft³
